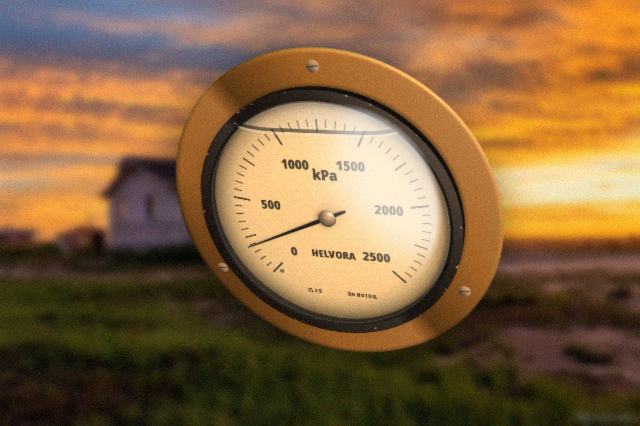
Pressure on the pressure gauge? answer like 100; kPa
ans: 200; kPa
